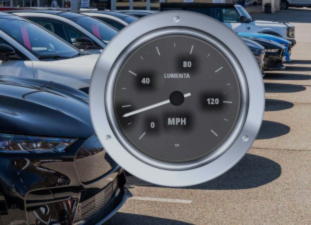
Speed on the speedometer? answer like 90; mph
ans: 15; mph
